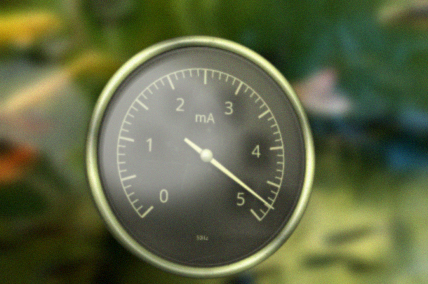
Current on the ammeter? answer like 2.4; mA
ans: 4.8; mA
